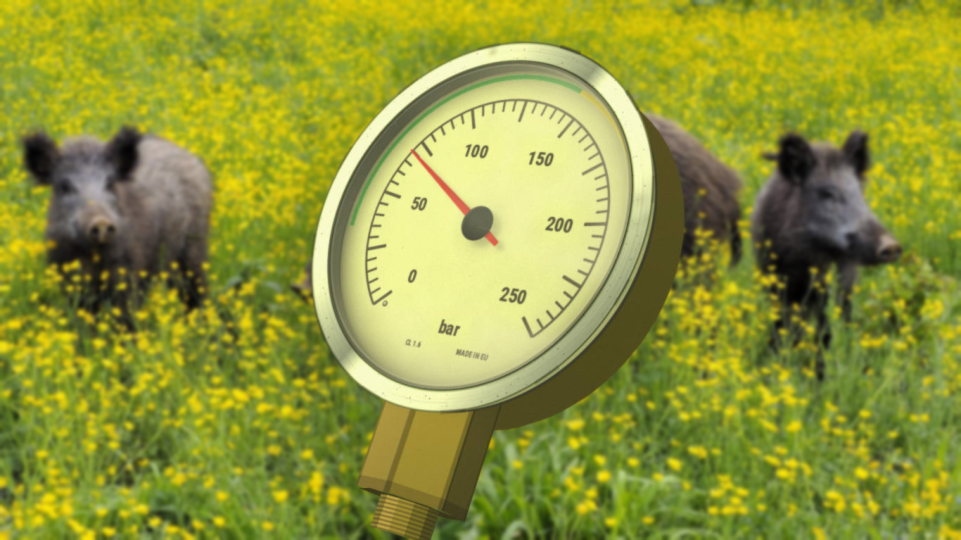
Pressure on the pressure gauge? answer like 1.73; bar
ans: 70; bar
